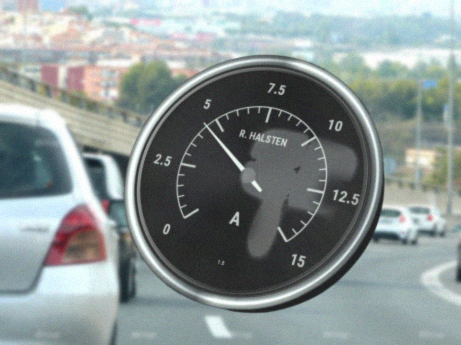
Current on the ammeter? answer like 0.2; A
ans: 4.5; A
